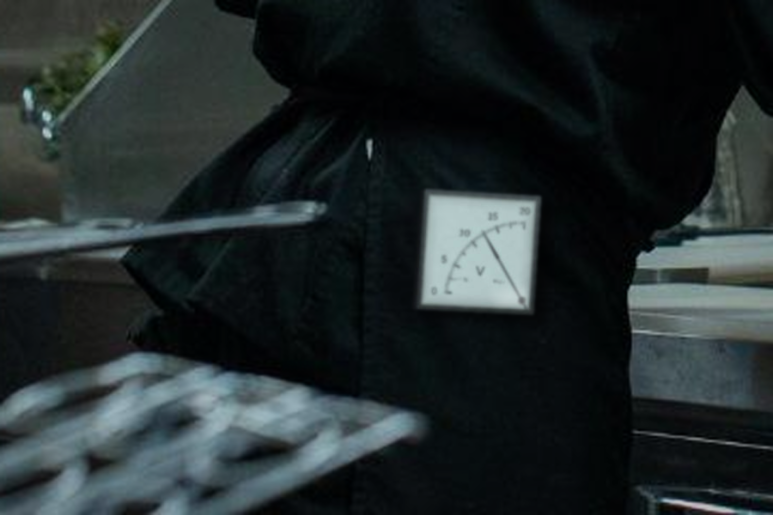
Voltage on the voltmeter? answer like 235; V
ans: 12.5; V
